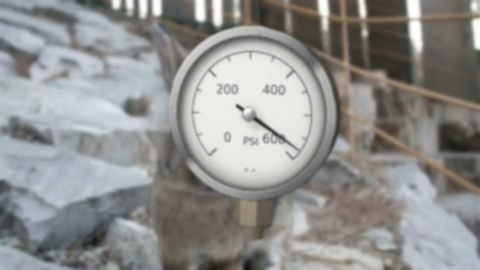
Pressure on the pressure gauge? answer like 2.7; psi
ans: 575; psi
